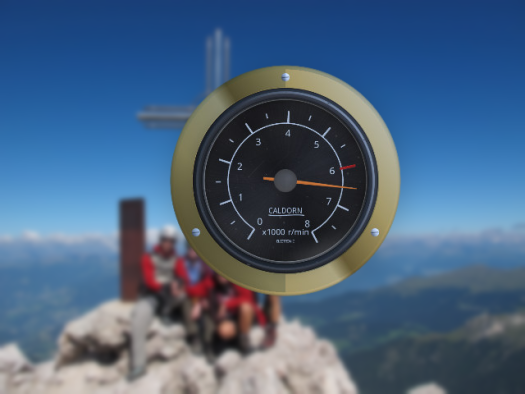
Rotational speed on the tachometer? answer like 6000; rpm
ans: 6500; rpm
